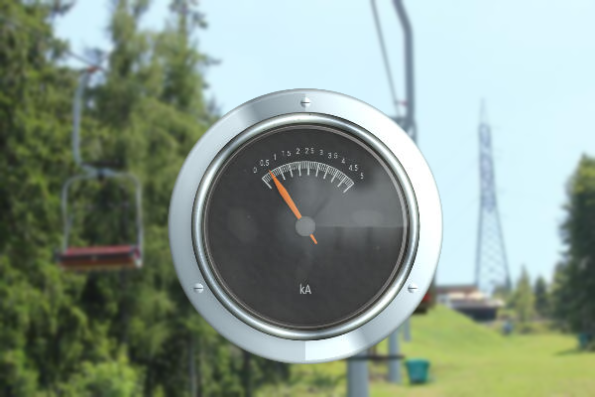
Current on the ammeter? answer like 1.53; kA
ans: 0.5; kA
